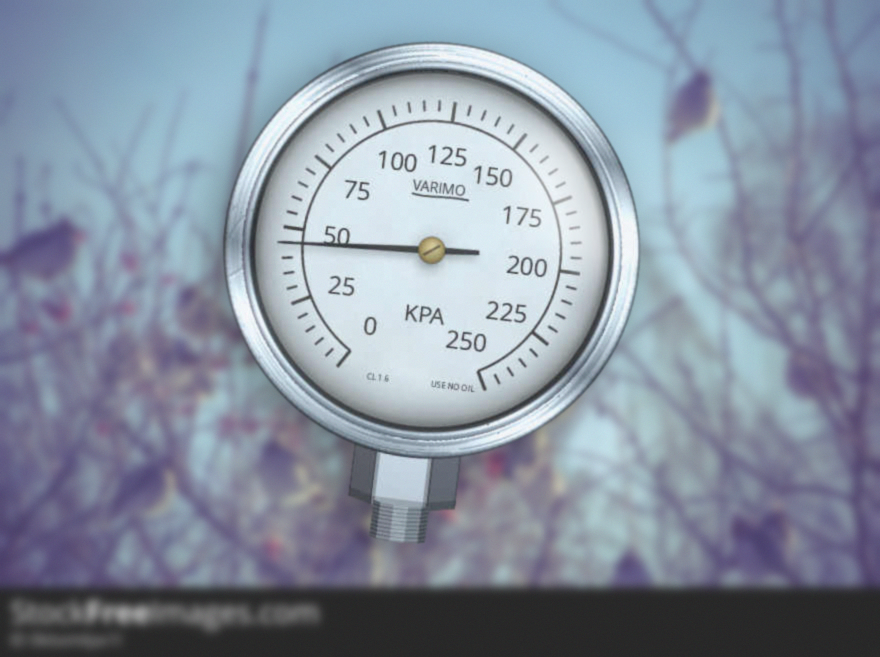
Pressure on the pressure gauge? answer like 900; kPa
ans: 45; kPa
